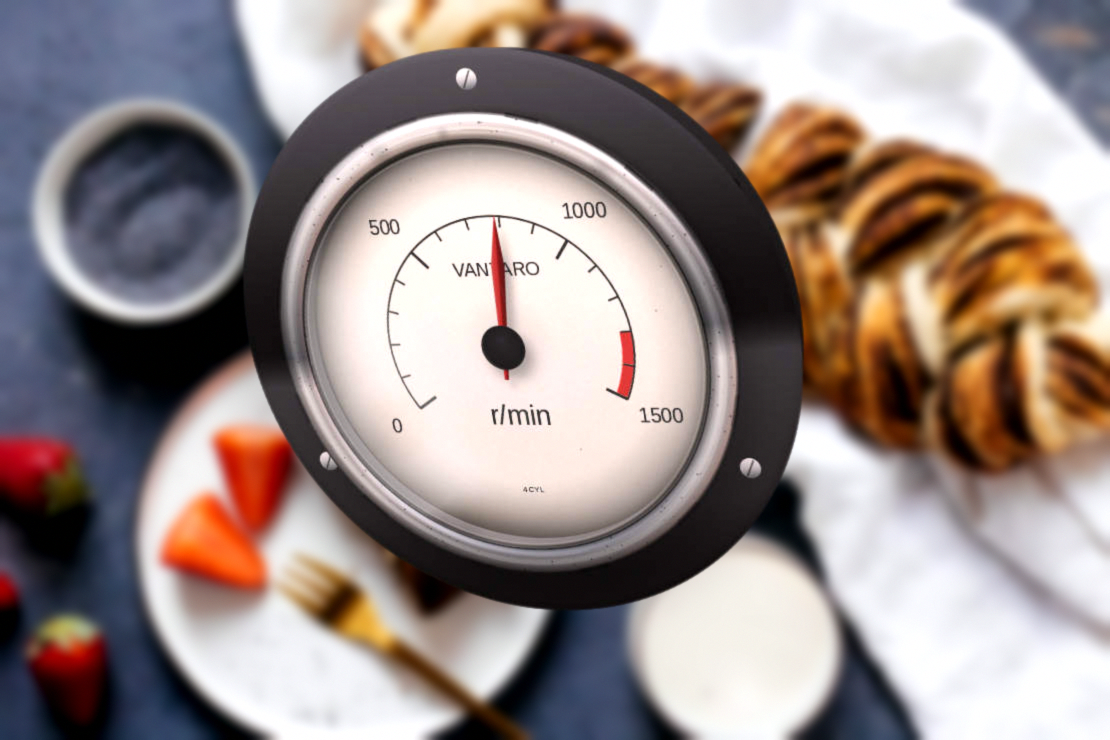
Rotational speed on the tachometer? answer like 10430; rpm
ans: 800; rpm
